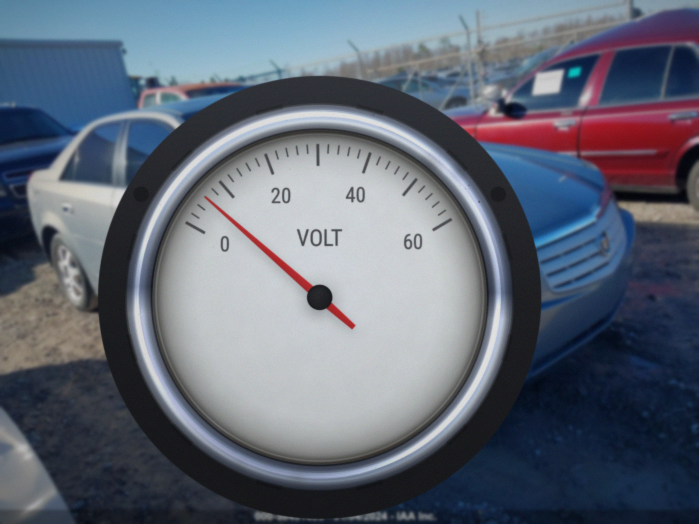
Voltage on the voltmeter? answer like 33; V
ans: 6; V
